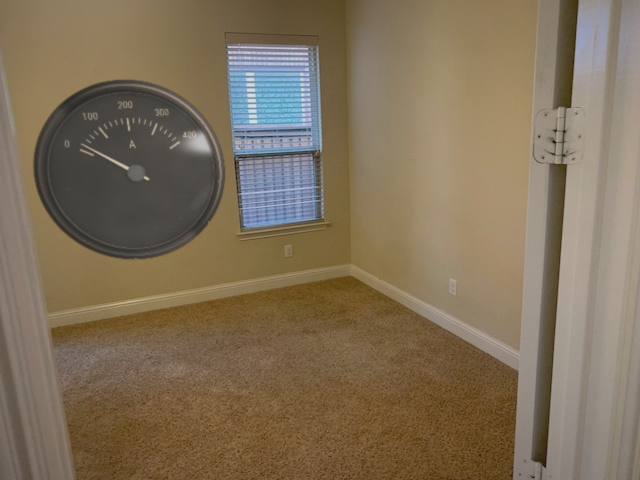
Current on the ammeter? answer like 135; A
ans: 20; A
